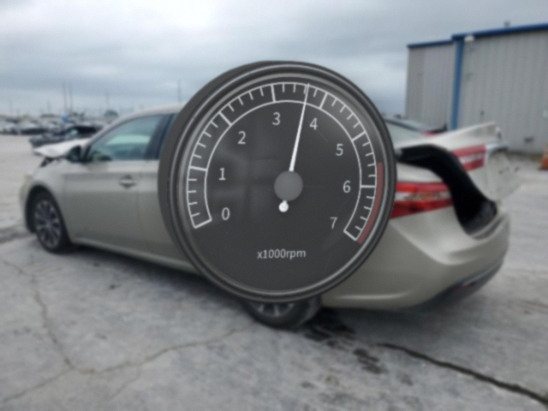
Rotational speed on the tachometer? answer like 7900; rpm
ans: 3600; rpm
